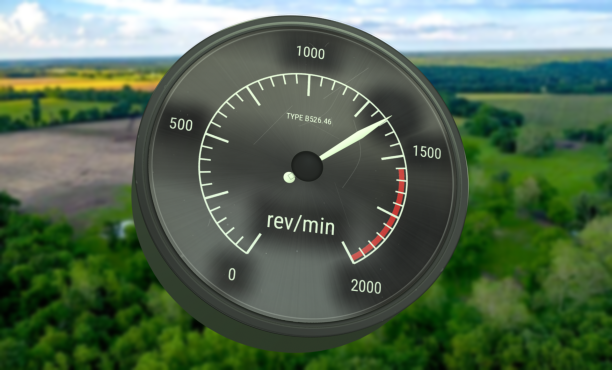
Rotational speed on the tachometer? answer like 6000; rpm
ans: 1350; rpm
